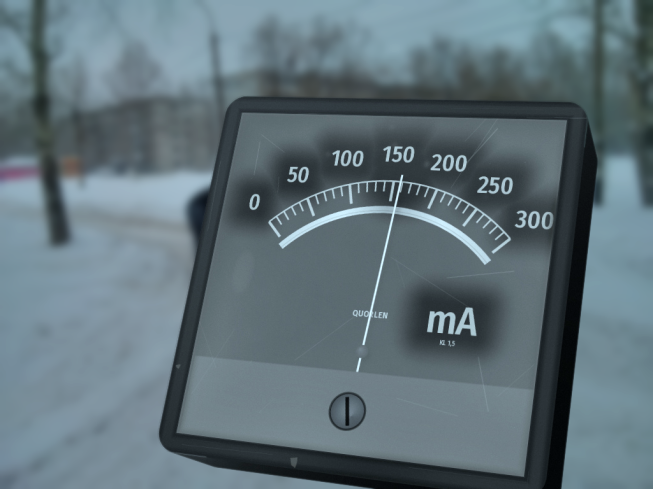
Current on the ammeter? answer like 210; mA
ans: 160; mA
